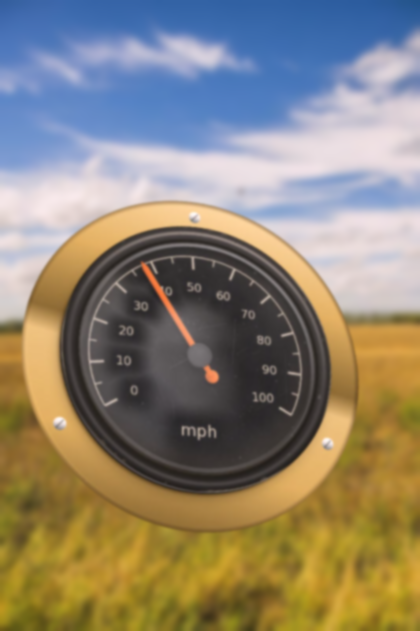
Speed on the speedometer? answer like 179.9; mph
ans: 37.5; mph
